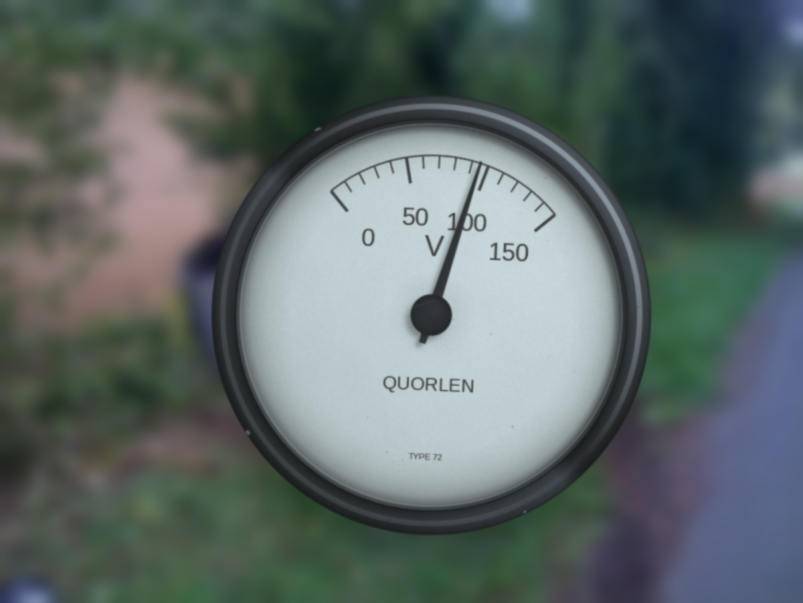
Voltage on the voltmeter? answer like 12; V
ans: 95; V
